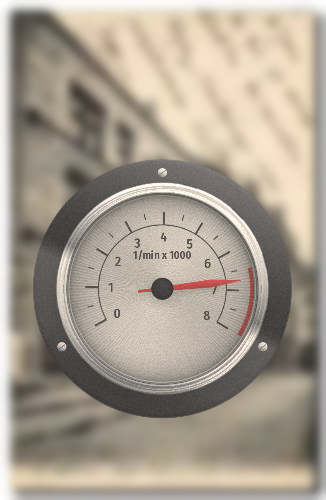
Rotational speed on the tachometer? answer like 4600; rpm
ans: 6750; rpm
